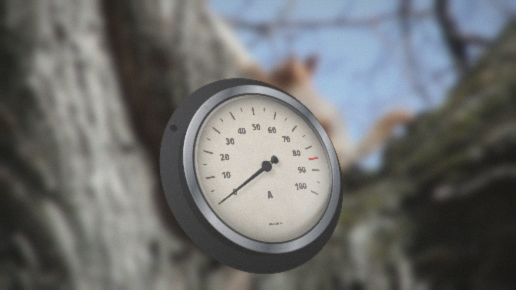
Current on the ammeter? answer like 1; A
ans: 0; A
